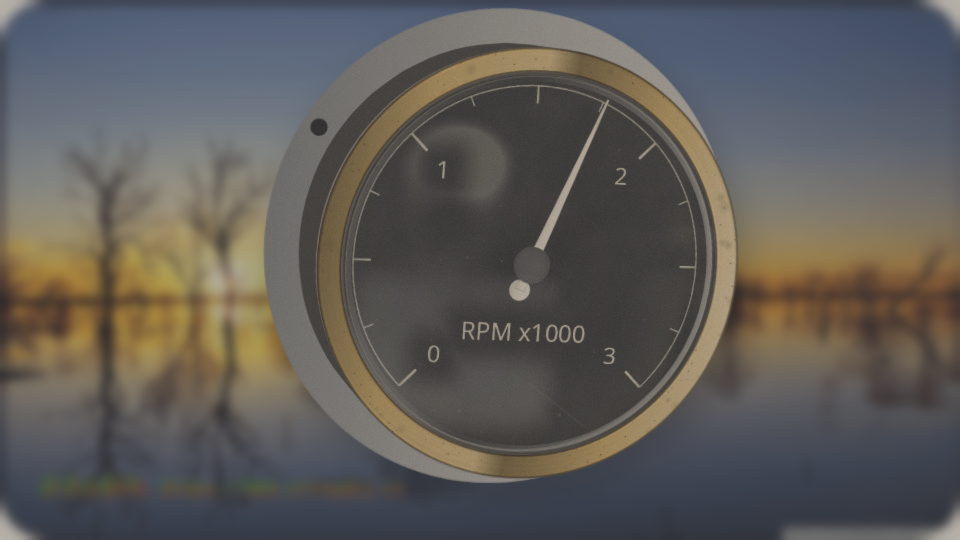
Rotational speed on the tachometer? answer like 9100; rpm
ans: 1750; rpm
